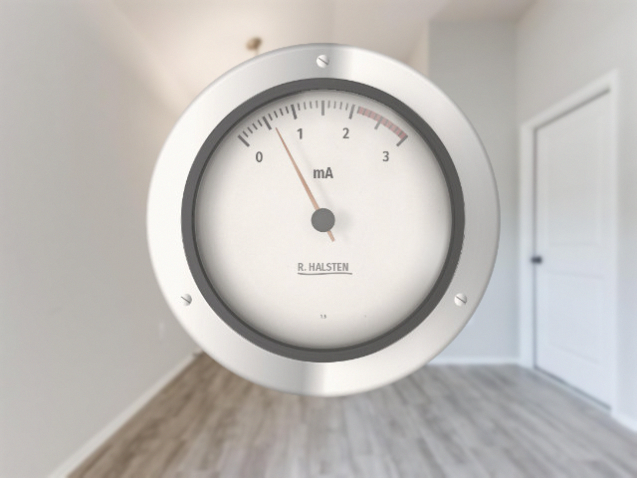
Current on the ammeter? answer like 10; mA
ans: 0.6; mA
